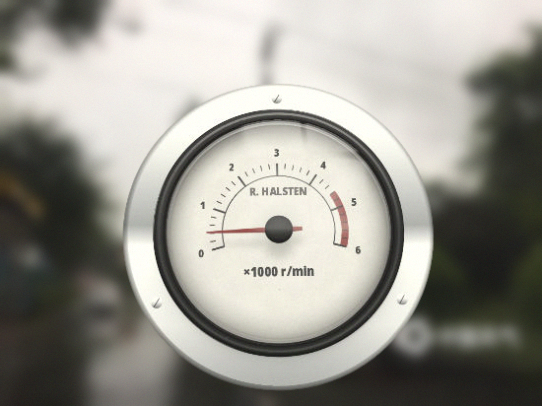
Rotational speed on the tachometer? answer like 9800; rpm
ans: 400; rpm
